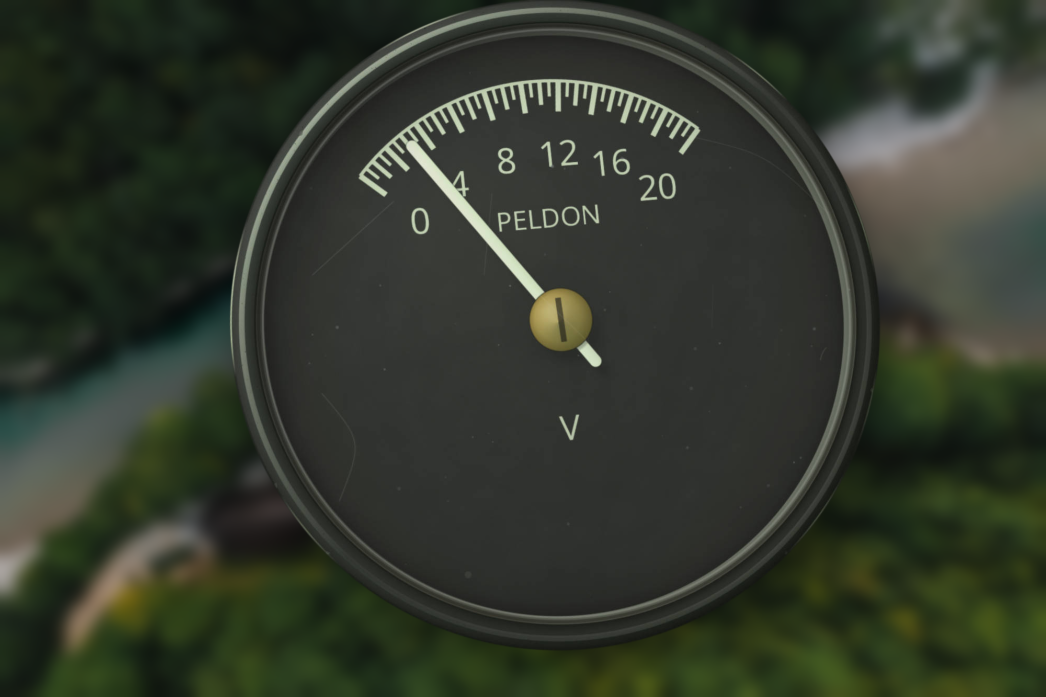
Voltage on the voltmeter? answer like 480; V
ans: 3; V
